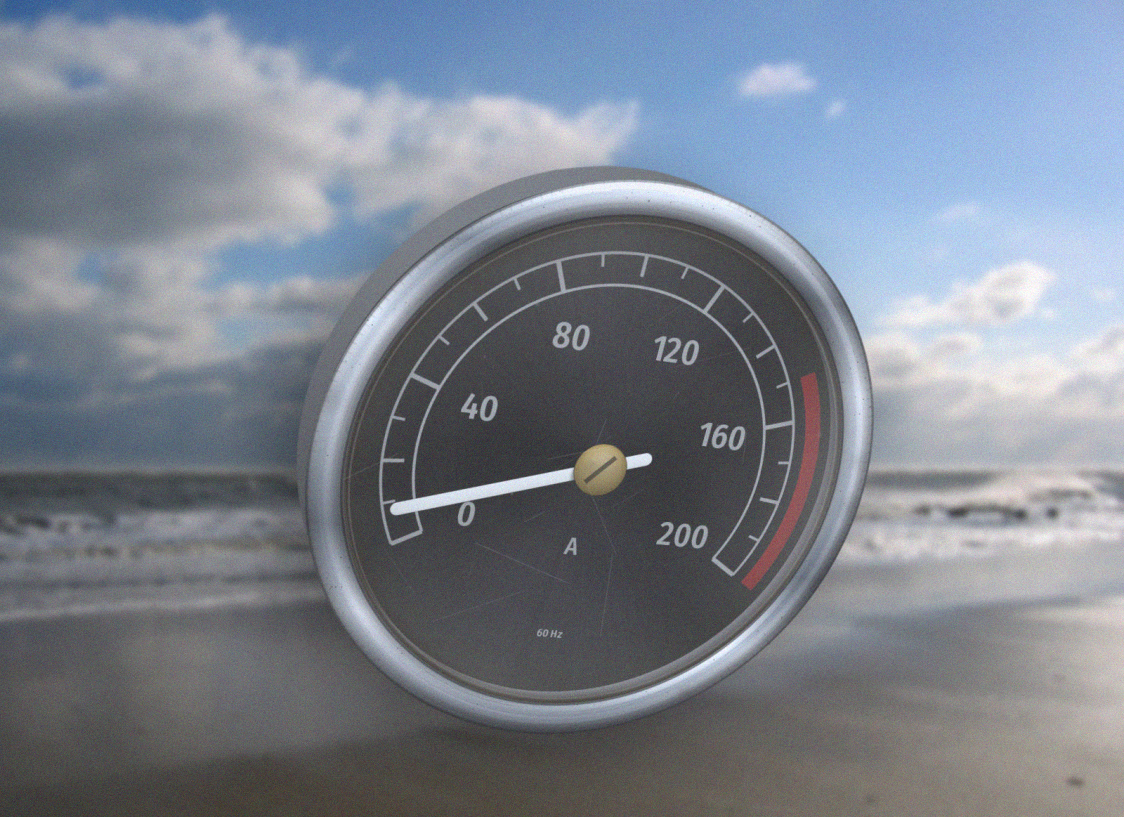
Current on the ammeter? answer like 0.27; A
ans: 10; A
